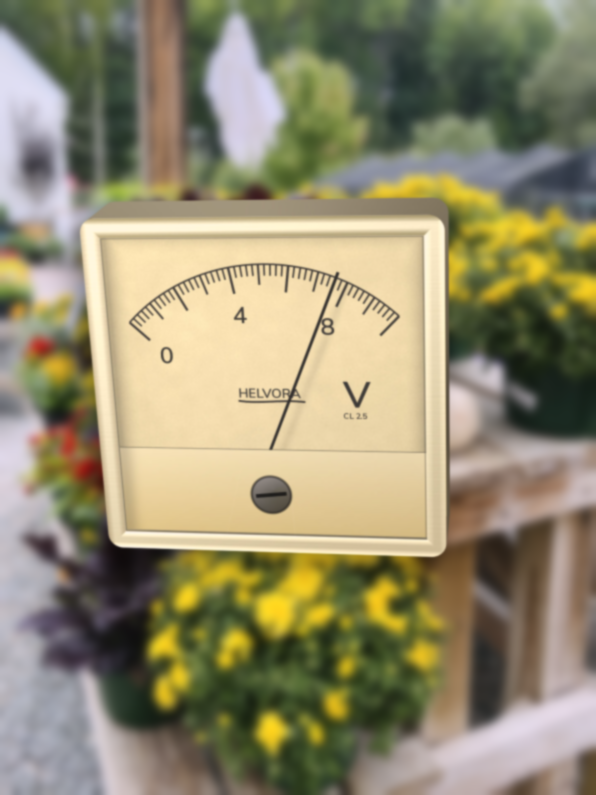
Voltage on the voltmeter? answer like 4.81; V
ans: 7.6; V
